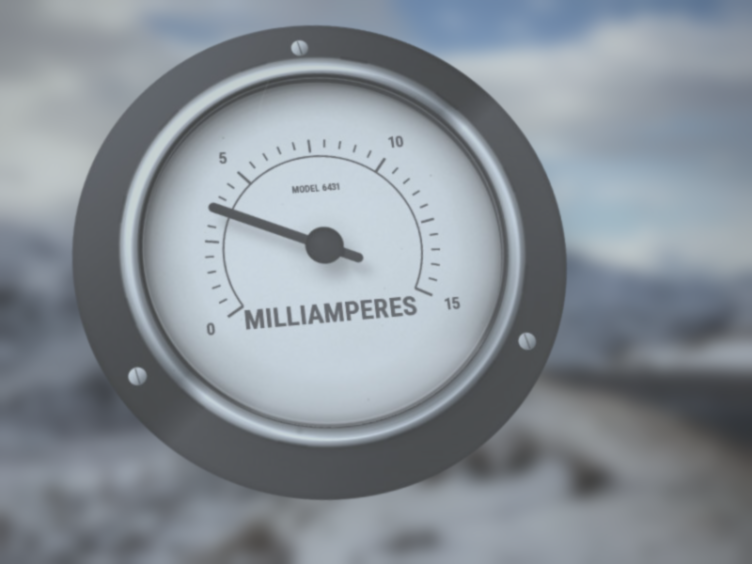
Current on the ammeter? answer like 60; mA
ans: 3.5; mA
